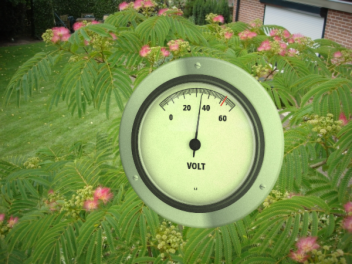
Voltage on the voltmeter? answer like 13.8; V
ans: 35; V
